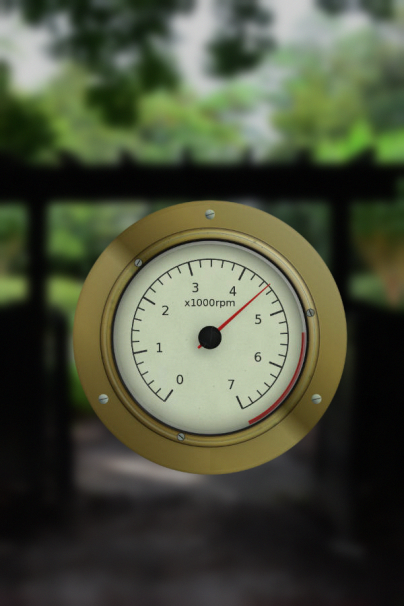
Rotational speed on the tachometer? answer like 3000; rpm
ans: 4500; rpm
